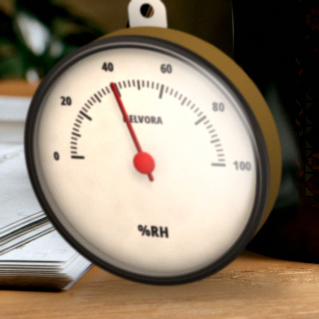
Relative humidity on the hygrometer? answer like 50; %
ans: 40; %
